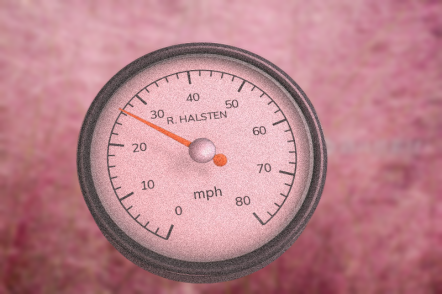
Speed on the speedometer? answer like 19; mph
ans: 26; mph
